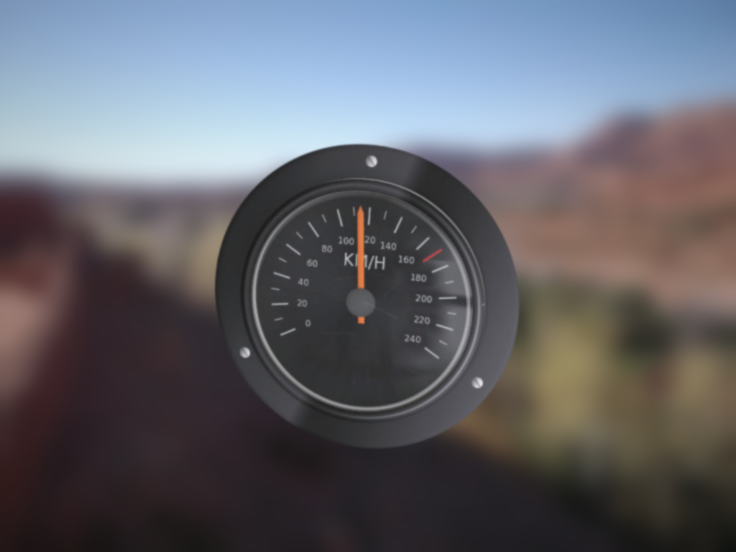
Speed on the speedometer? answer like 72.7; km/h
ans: 115; km/h
